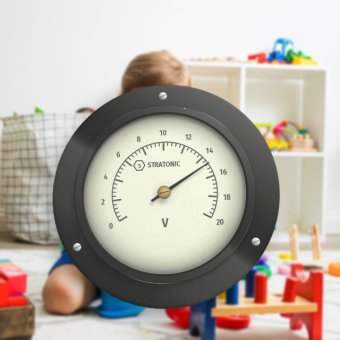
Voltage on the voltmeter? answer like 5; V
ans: 14.8; V
